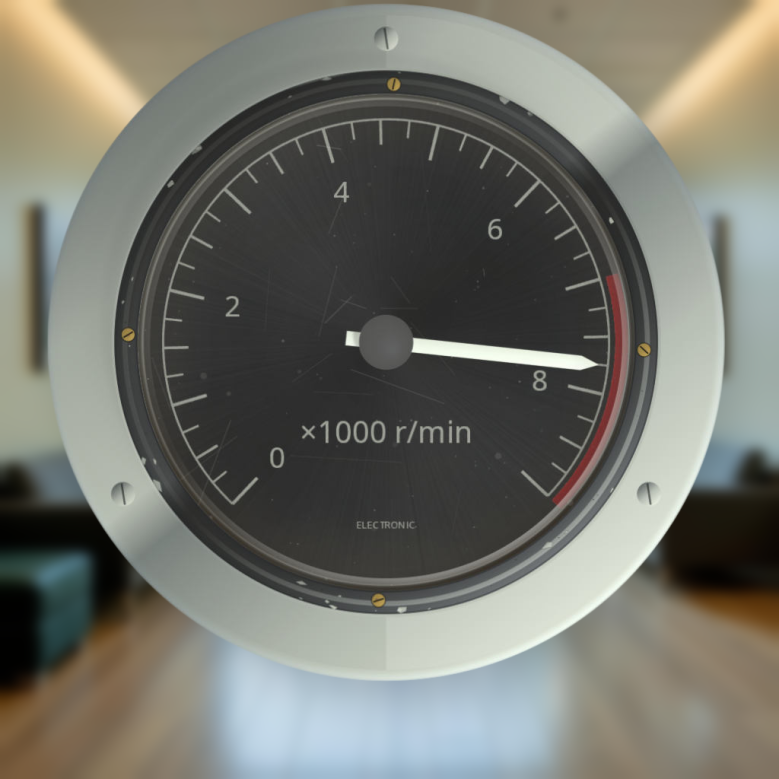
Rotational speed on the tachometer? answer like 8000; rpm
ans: 7750; rpm
